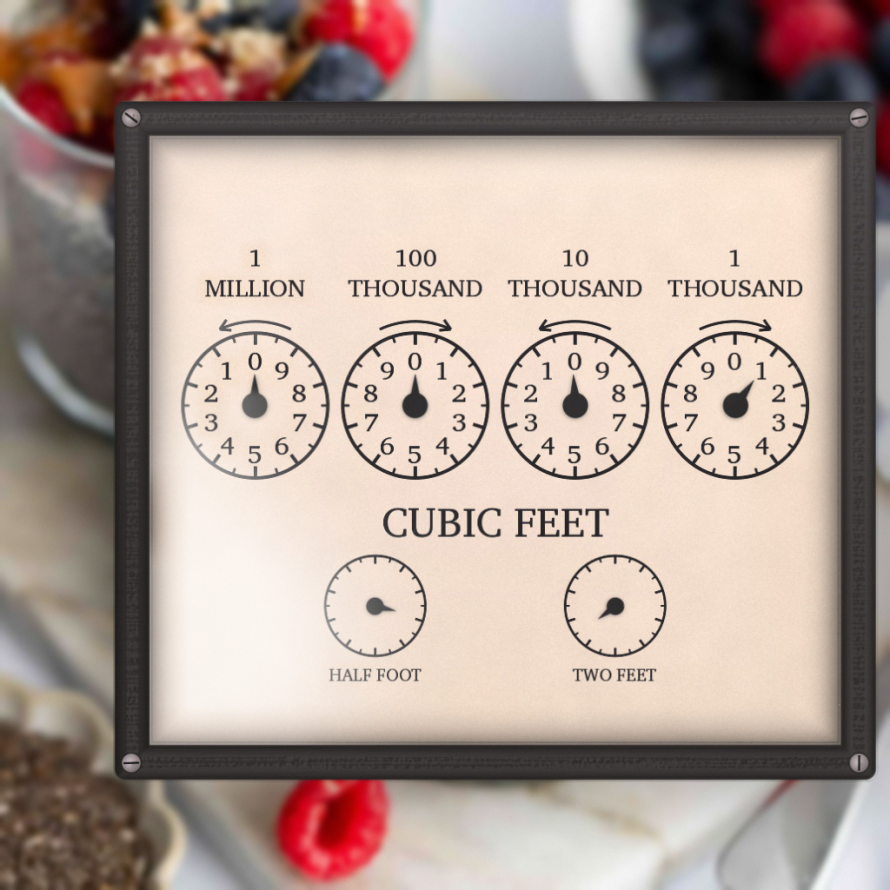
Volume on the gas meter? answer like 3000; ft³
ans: 100; ft³
